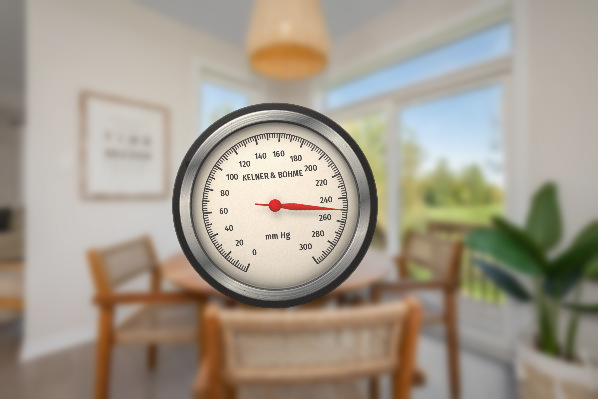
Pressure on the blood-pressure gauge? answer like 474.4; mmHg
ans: 250; mmHg
